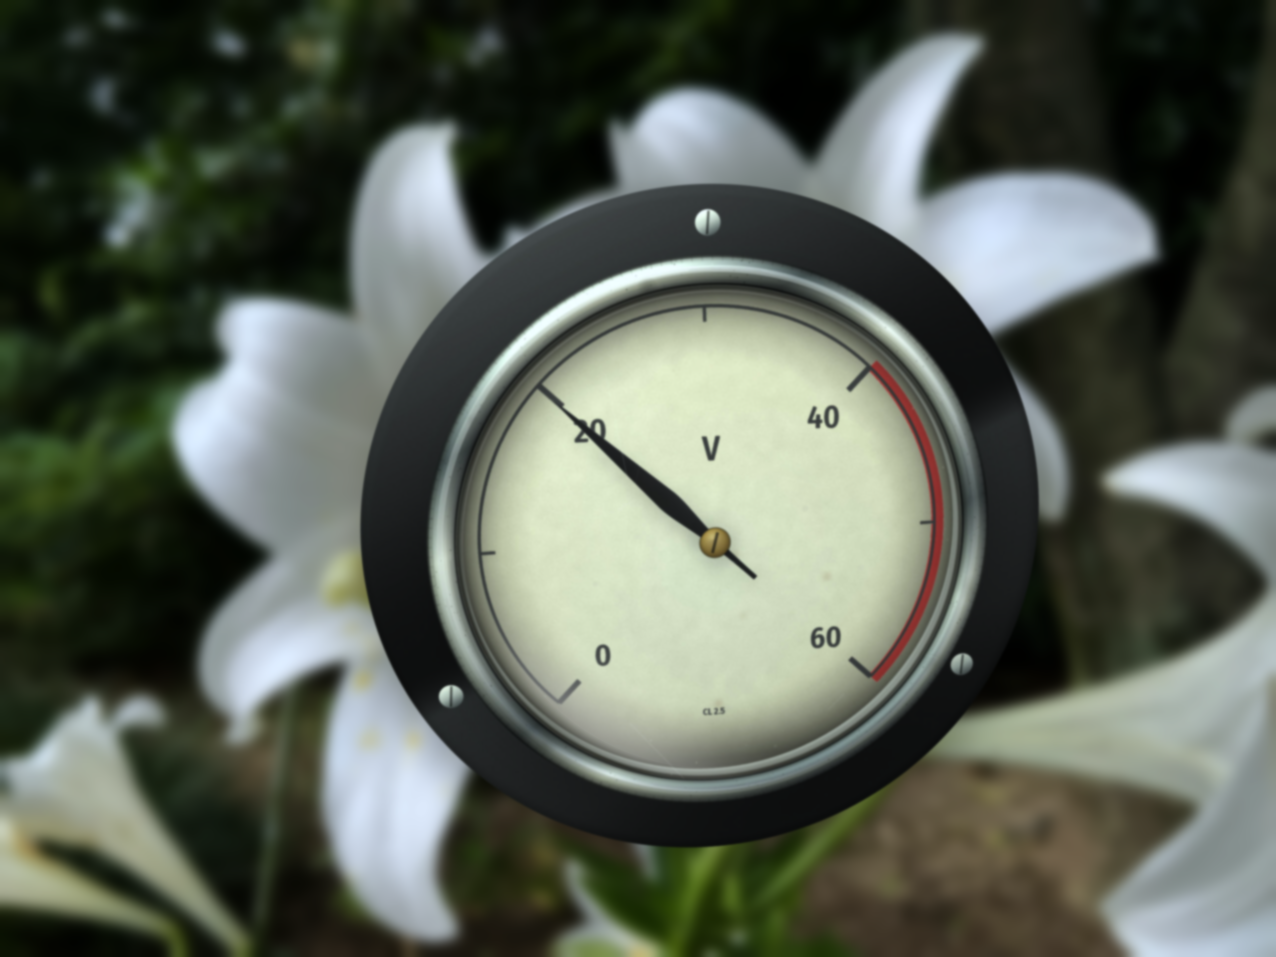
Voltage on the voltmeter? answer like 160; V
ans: 20; V
